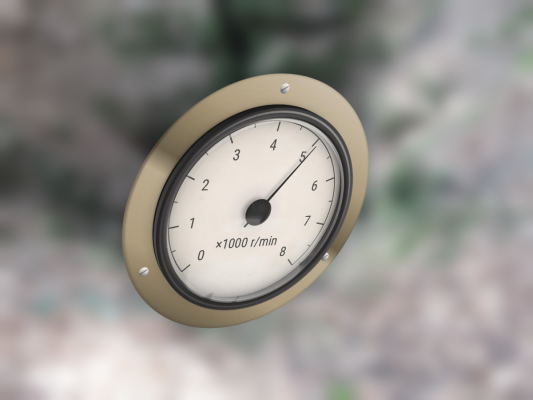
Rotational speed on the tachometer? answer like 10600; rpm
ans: 5000; rpm
